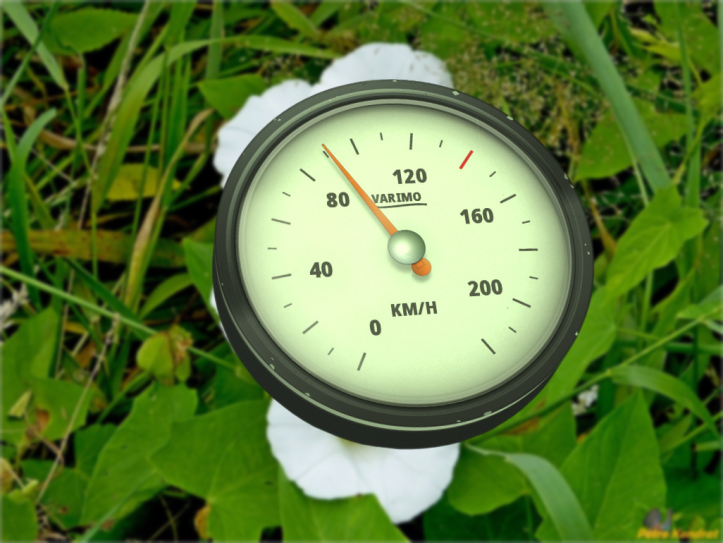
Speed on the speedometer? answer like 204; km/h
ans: 90; km/h
